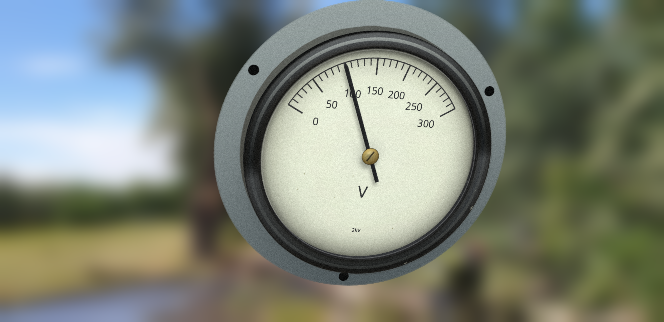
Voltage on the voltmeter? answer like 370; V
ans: 100; V
